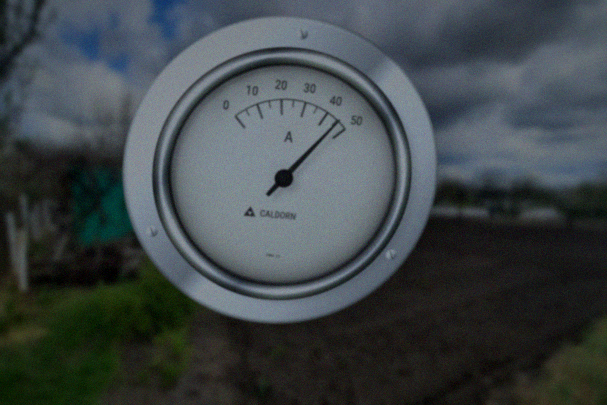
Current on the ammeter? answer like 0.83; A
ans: 45; A
